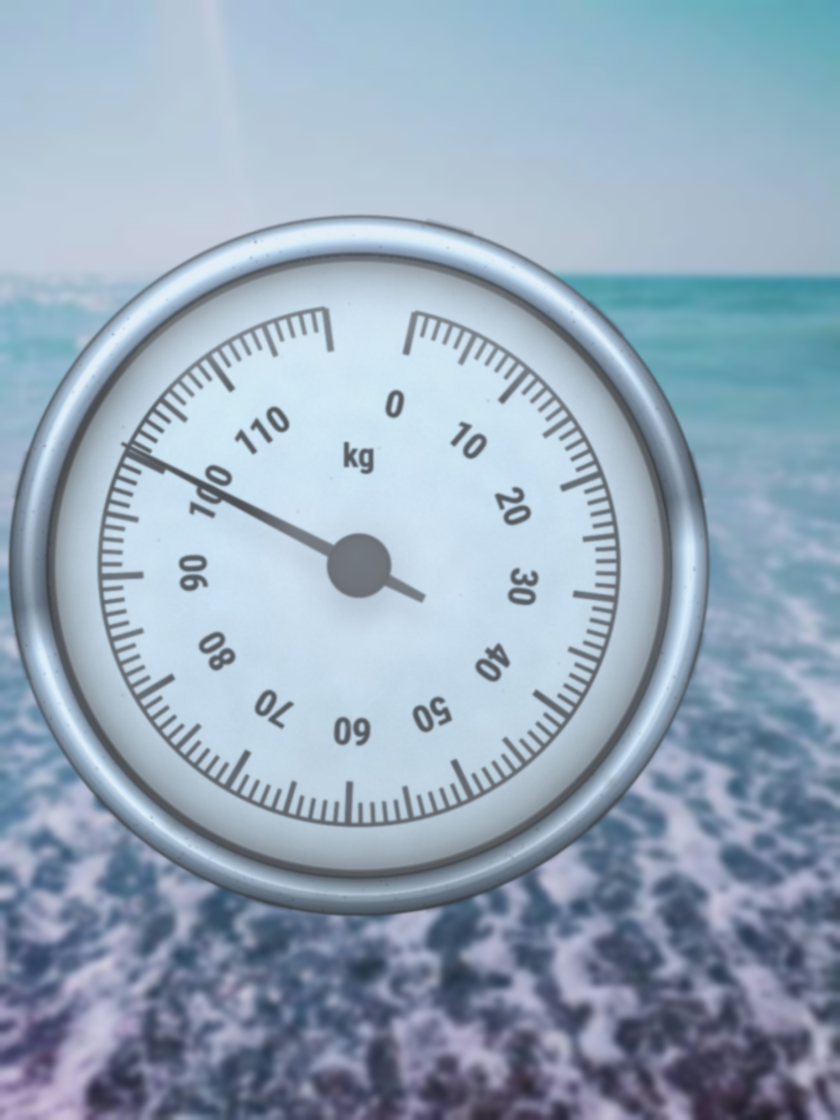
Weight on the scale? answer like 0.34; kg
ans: 100.5; kg
